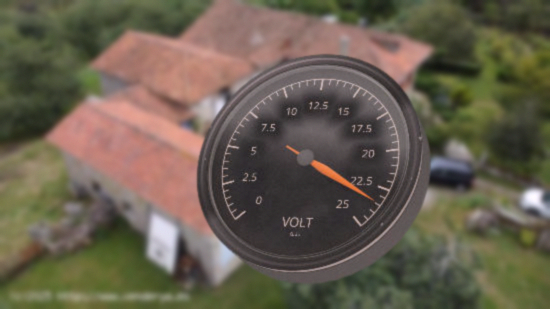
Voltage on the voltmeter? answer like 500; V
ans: 23.5; V
